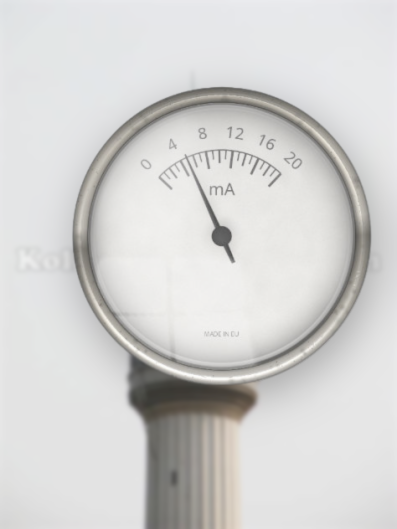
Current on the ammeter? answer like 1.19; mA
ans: 5; mA
